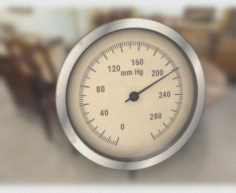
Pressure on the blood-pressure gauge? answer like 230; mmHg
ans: 210; mmHg
